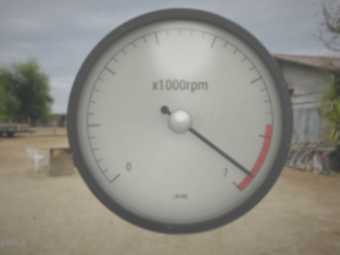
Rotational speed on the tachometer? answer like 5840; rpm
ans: 6700; rpm
